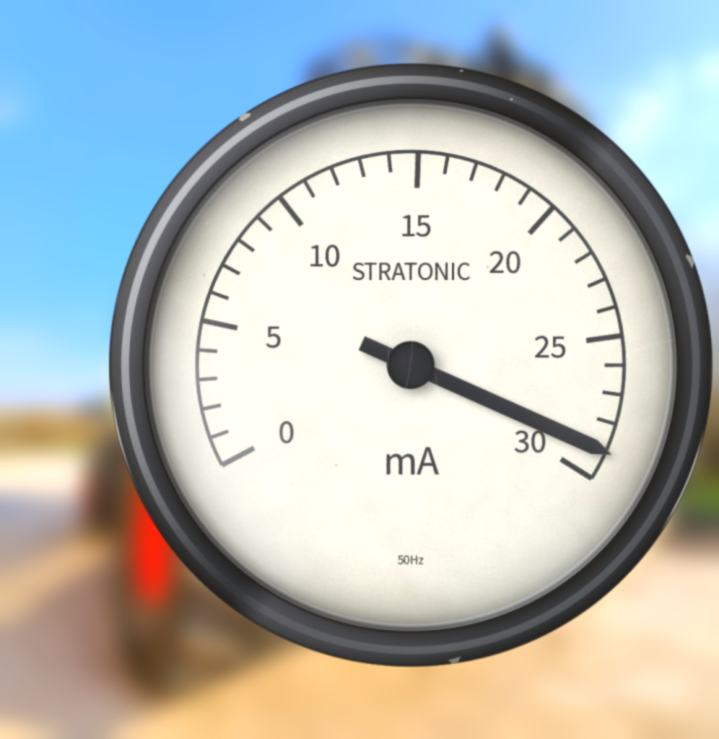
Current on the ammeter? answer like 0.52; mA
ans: 29; mA
